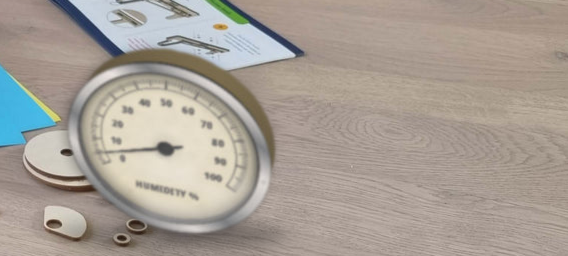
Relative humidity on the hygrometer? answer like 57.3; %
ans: 5; %
